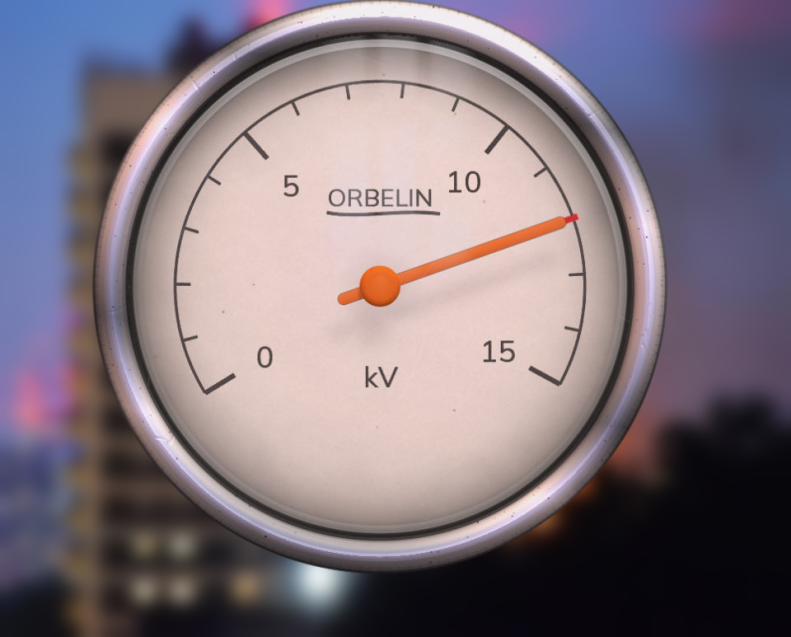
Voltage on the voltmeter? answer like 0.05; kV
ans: 12; kV
